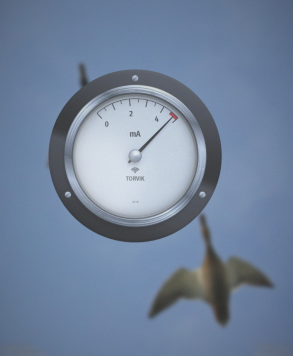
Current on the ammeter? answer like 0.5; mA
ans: 4.75; mA
